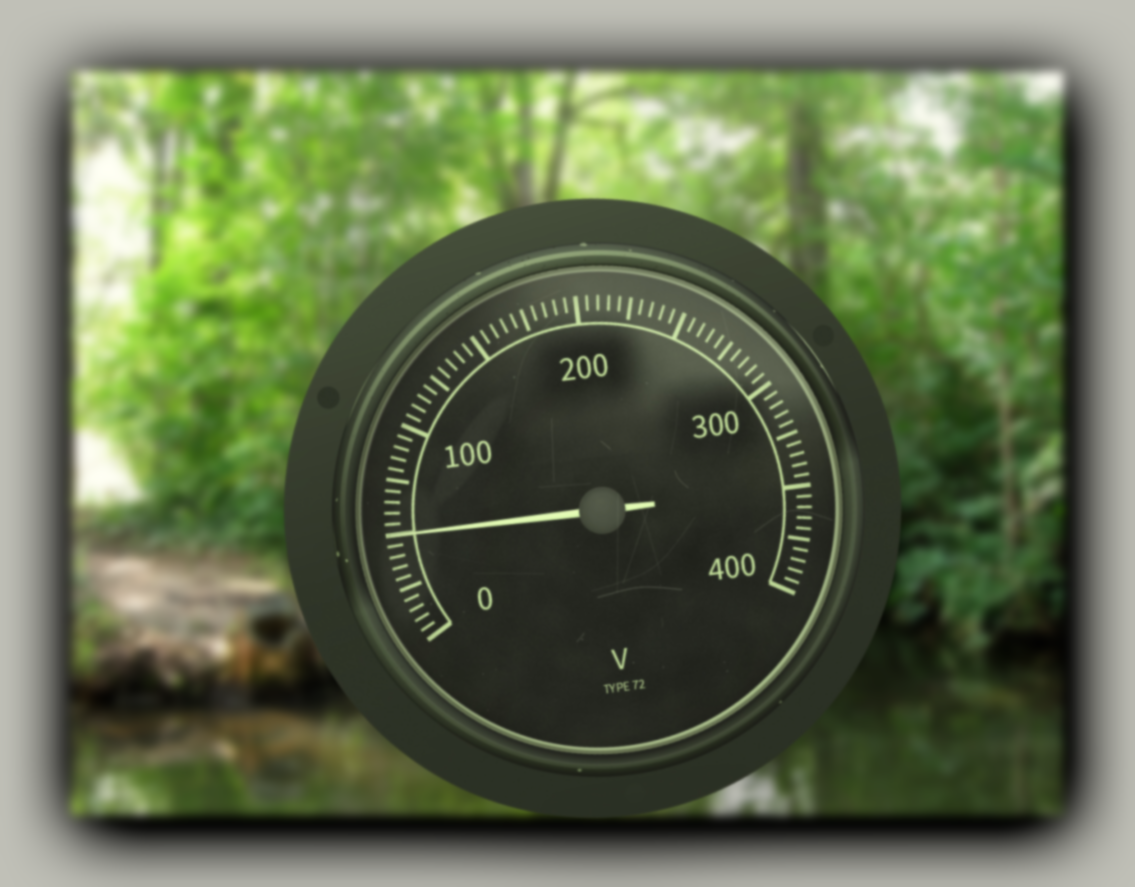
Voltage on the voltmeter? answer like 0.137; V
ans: 50; V
